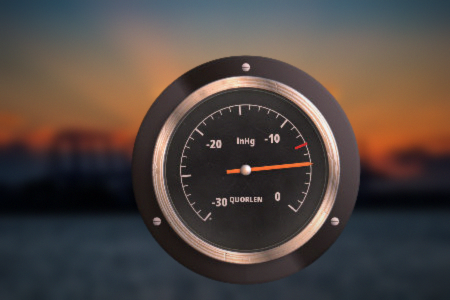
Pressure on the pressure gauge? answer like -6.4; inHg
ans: -5; inHg
